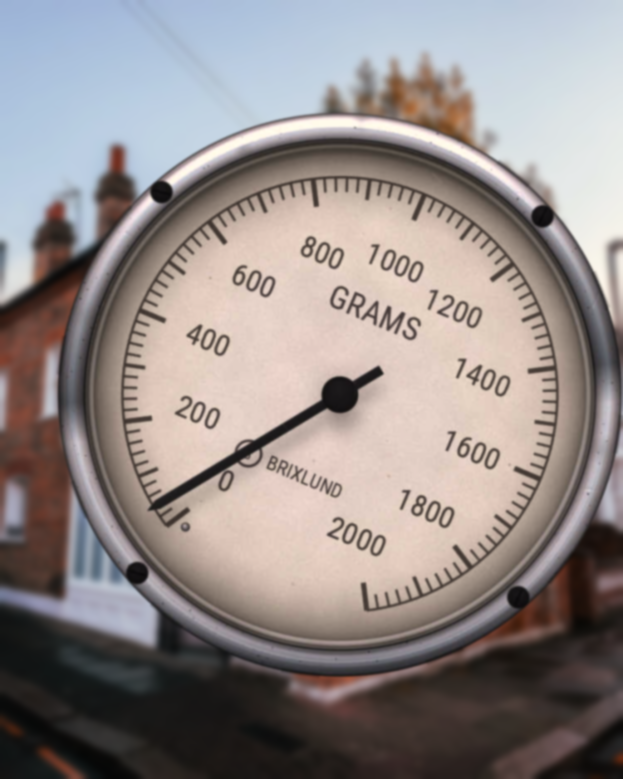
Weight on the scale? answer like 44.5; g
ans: 40; g
